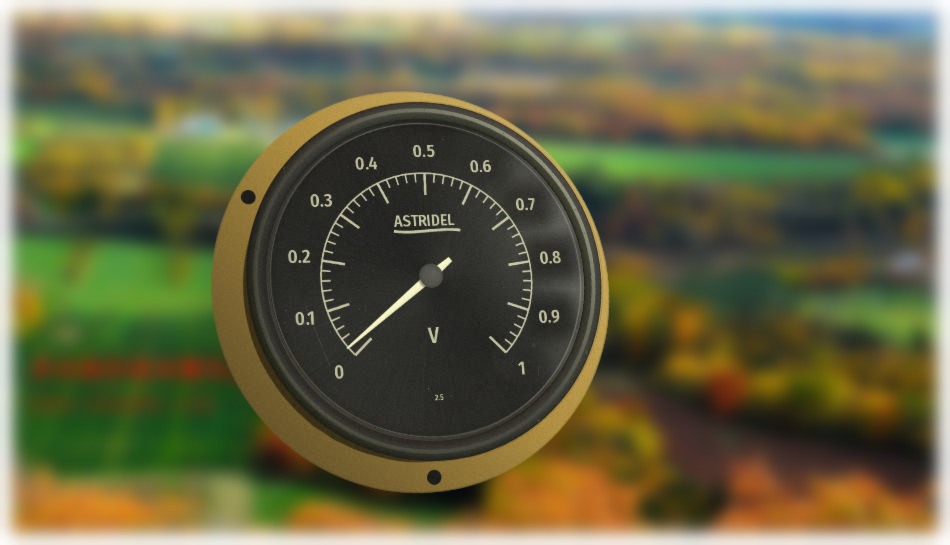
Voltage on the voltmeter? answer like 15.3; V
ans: 0.02; V
